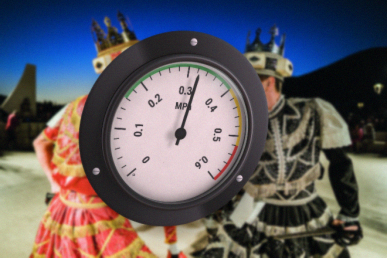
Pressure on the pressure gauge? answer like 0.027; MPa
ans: 0.32; MPa
